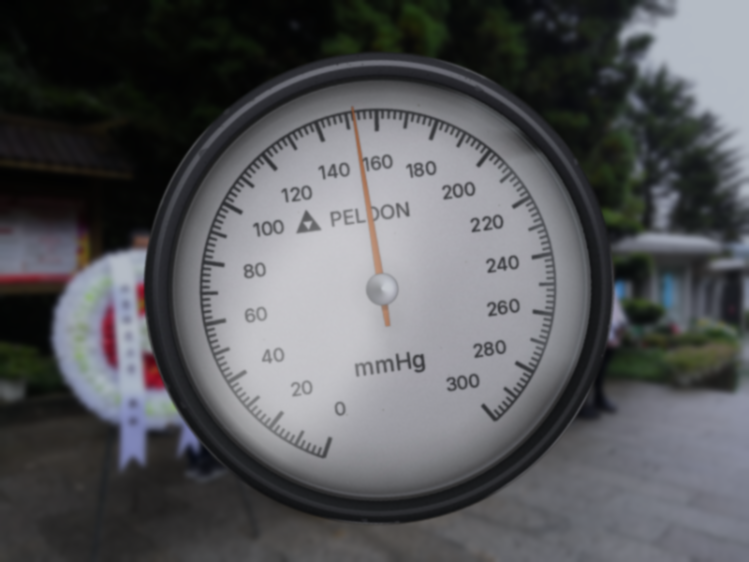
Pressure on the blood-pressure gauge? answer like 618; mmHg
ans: 152; mmHg
